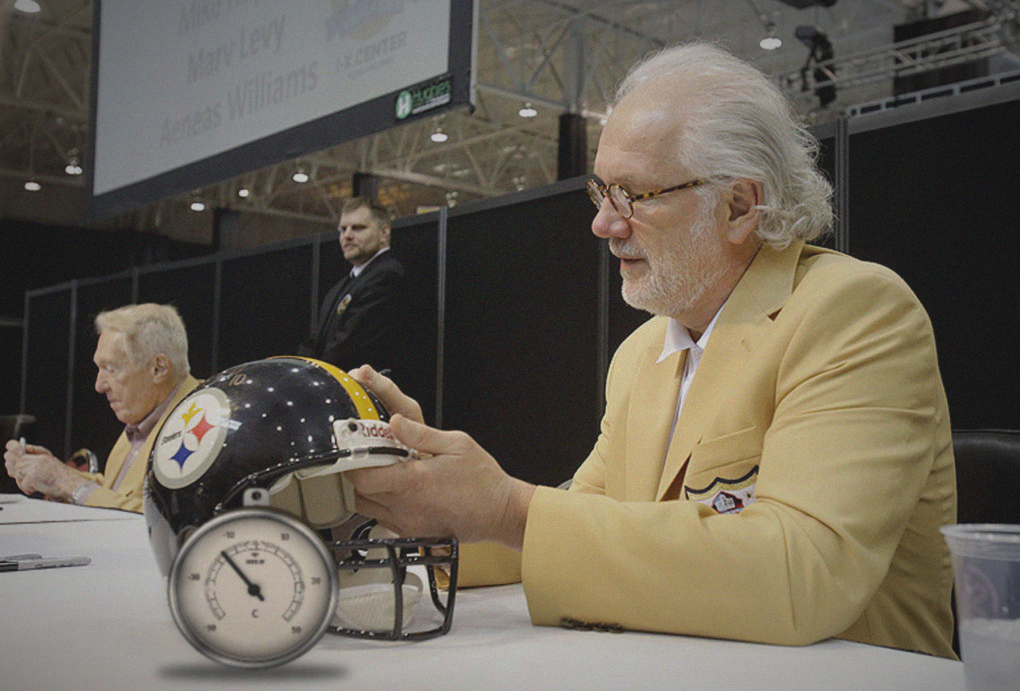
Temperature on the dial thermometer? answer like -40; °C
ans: -15; °C
